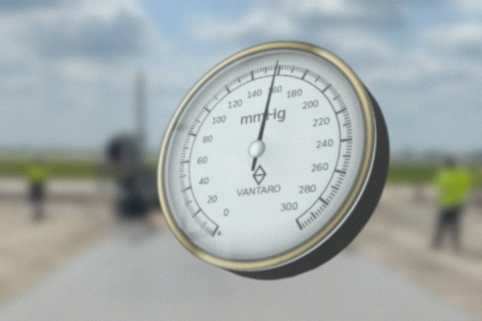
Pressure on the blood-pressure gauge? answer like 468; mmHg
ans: 160; mmHg
